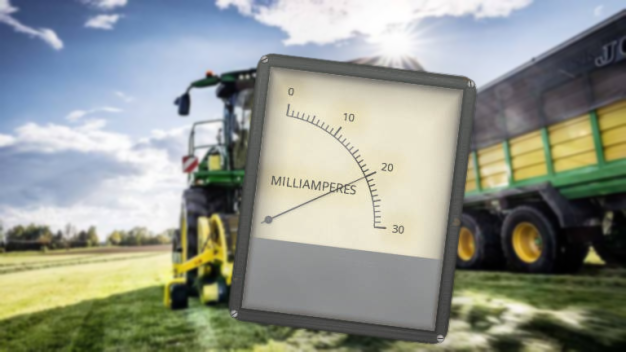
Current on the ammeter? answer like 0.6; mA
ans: 20; mA
